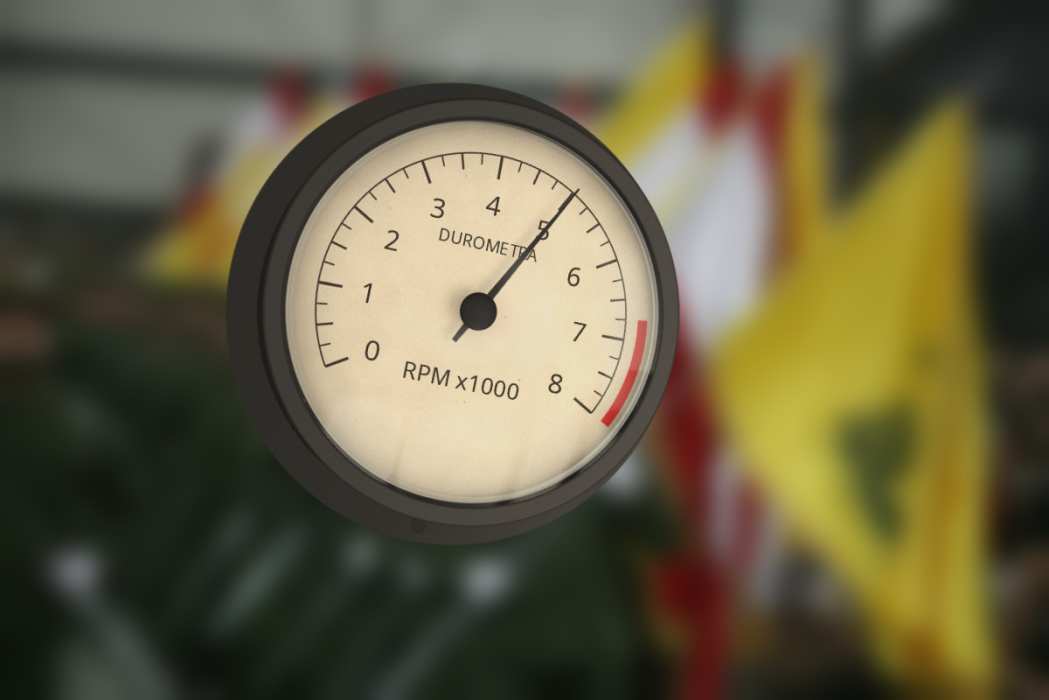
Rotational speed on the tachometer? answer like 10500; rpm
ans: 5000; rpm
